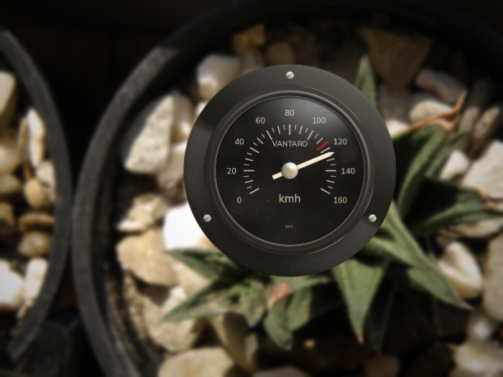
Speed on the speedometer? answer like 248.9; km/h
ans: 125; km/h
